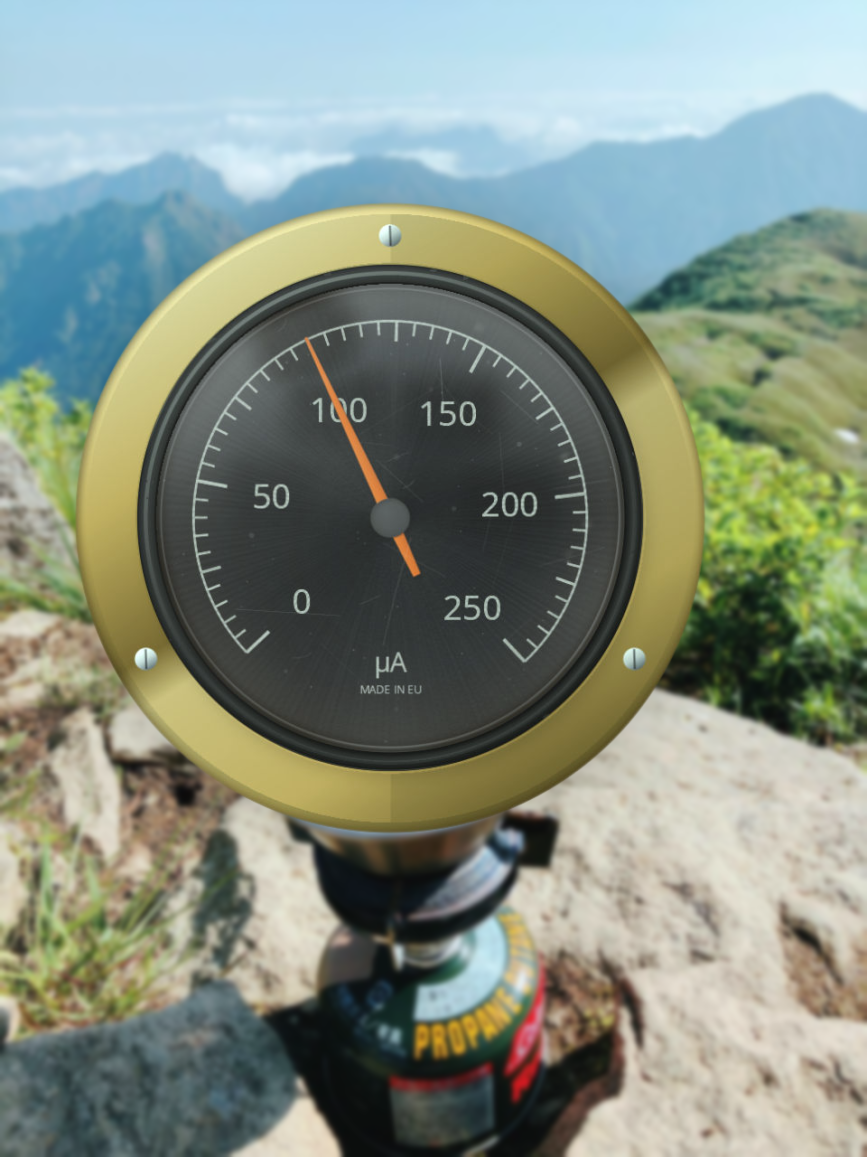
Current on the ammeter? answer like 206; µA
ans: 100; µA
